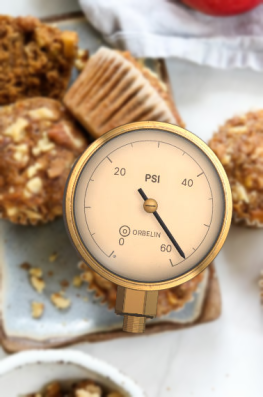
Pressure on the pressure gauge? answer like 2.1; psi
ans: 57.5; psi
